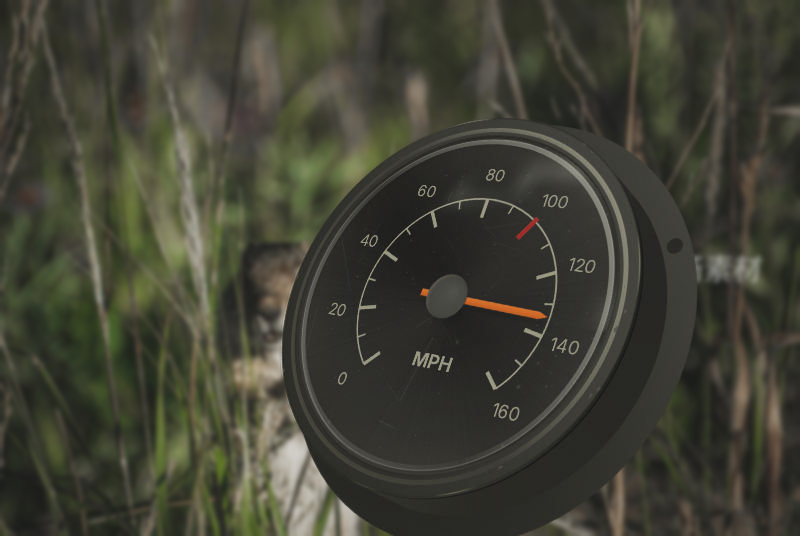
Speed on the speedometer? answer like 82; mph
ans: 135; mph
